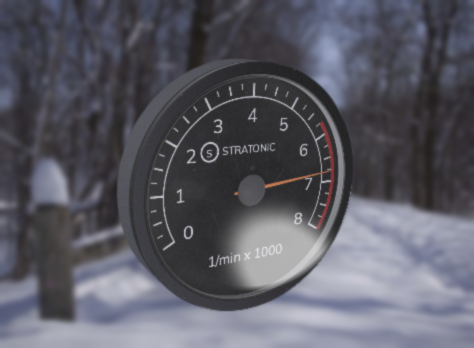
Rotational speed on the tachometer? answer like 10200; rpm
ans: 6750; rpm
